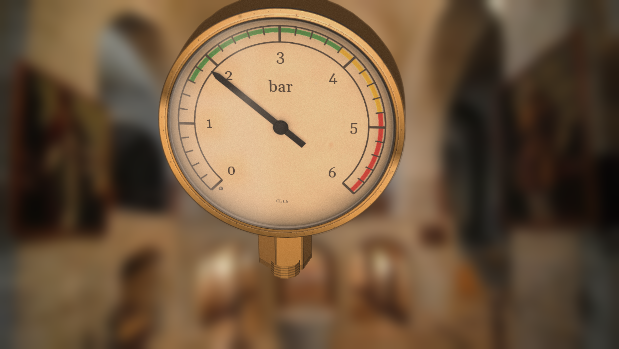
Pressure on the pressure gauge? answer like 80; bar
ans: 1.9; bar
